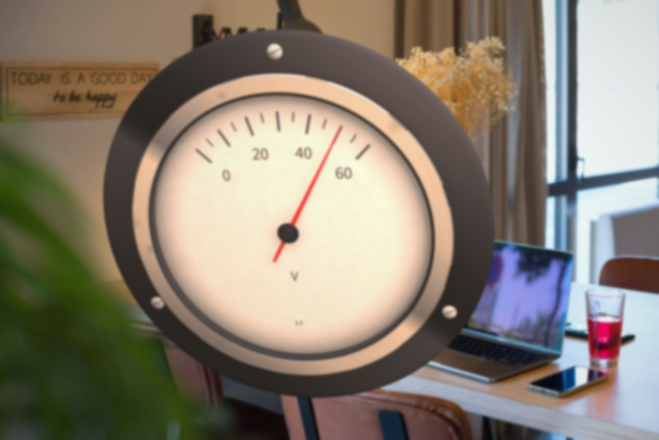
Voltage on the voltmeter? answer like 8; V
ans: 50; V
